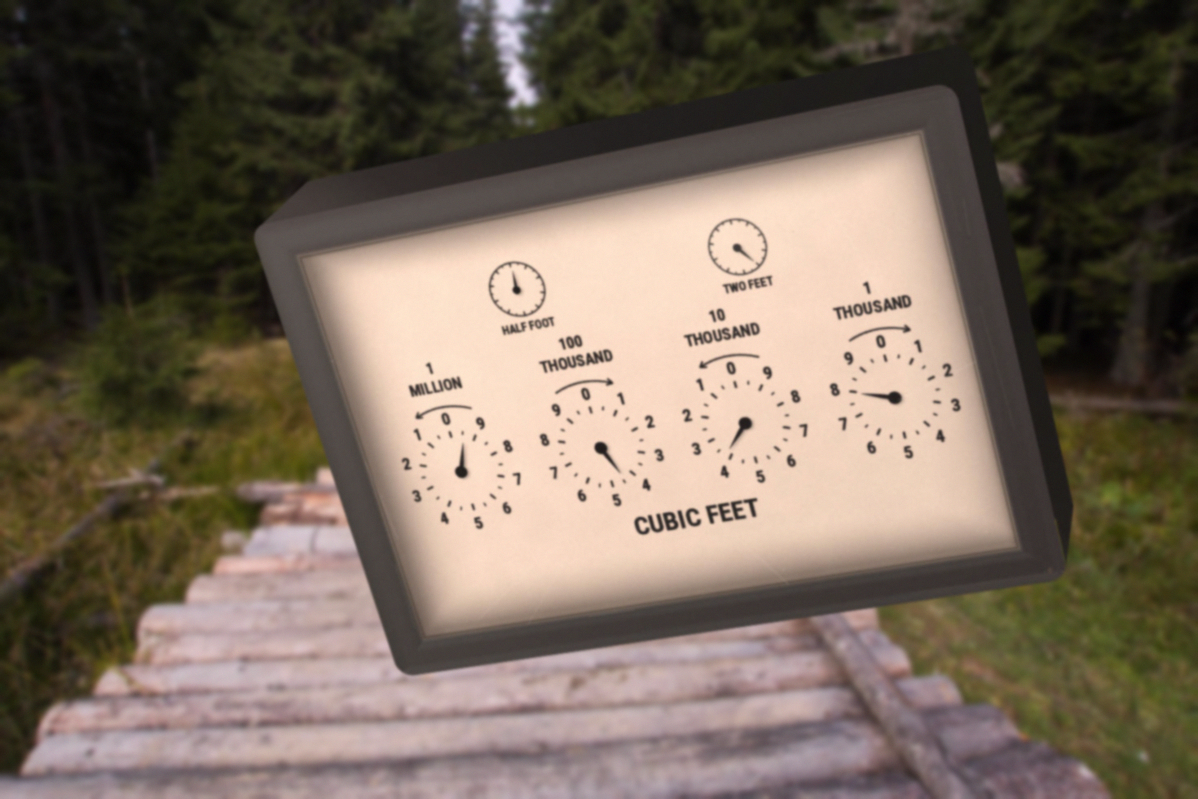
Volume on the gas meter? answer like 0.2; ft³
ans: 943800; ft³
